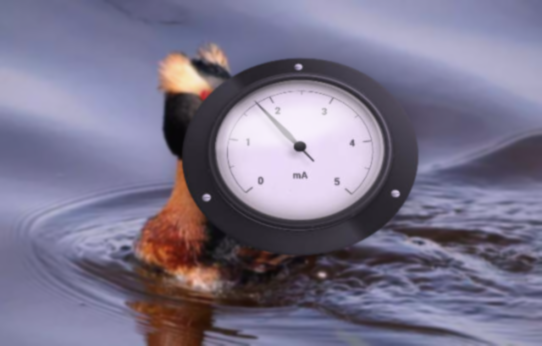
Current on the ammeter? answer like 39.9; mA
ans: 1.75; mA
